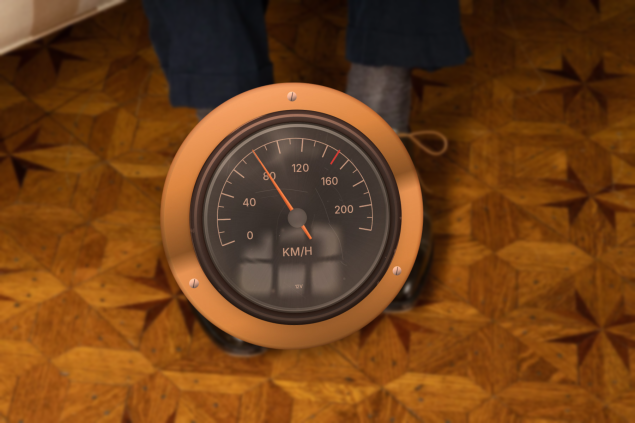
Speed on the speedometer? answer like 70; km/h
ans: 80; km/h
